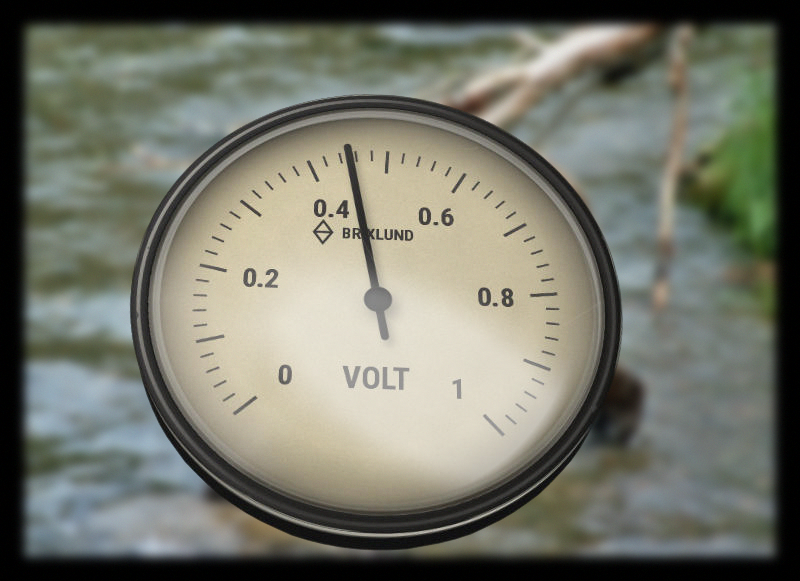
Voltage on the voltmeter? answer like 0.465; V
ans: 0.45; V
